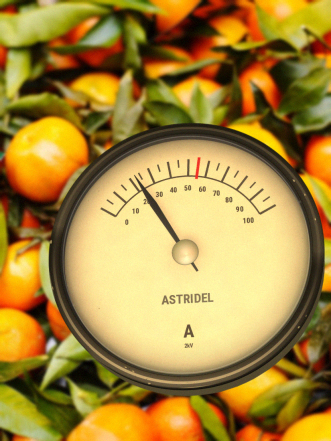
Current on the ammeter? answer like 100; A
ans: 22.5; A
